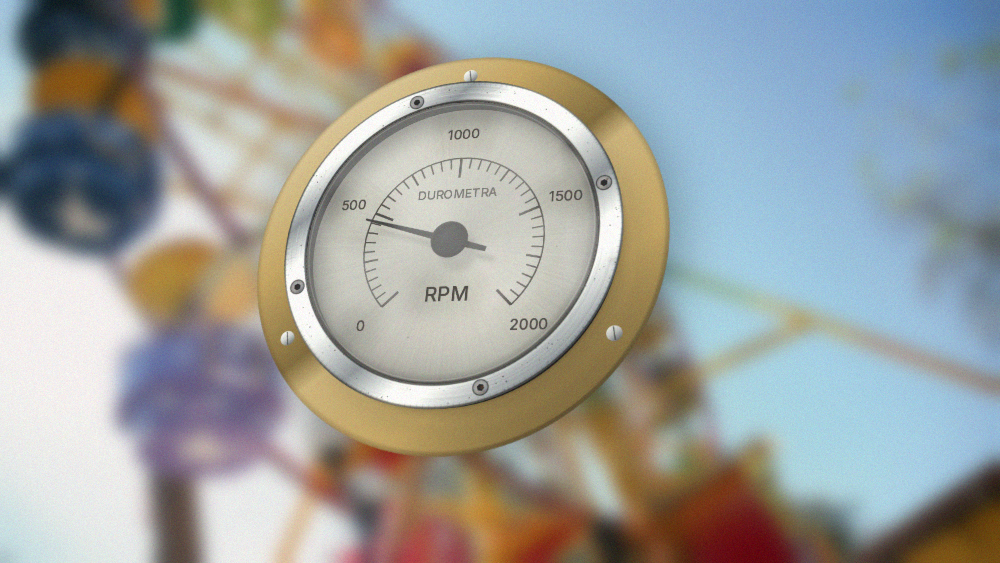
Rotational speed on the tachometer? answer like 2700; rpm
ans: 450; rpm
